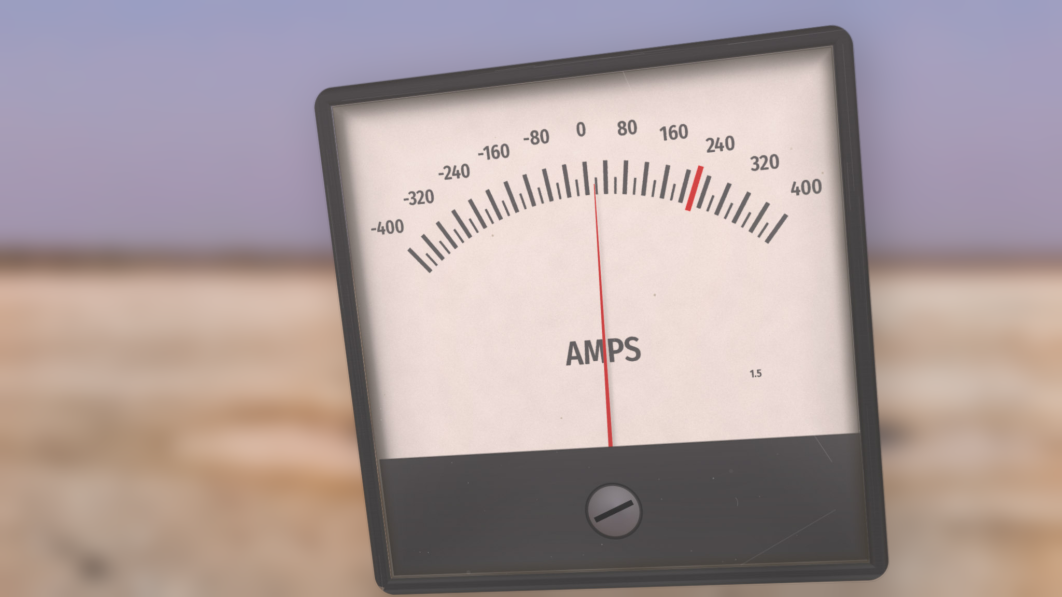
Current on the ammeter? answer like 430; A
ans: 20; A
